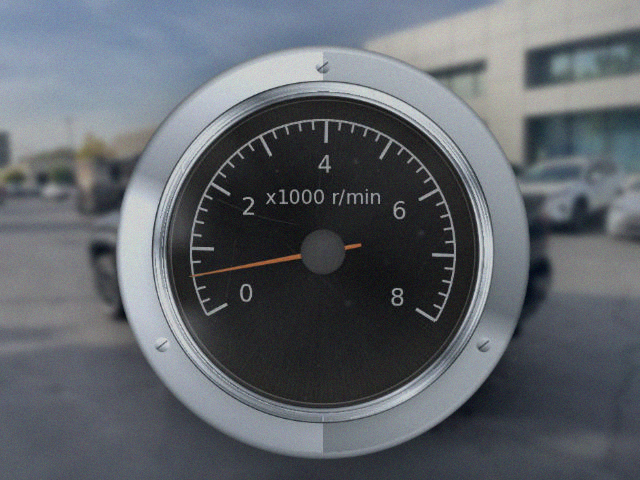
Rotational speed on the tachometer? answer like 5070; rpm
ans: 600; rpm
